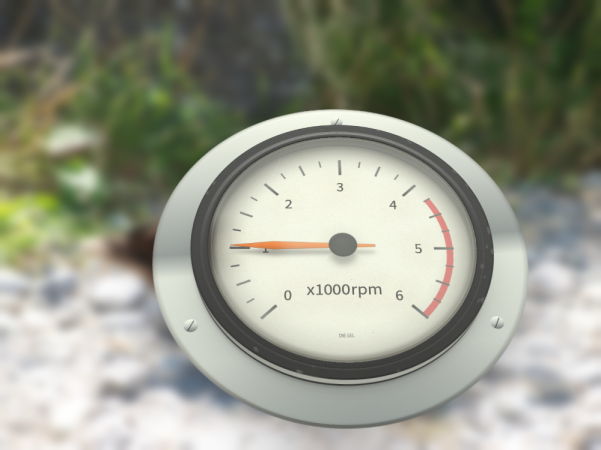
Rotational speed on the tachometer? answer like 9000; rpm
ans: 1000; rpm
